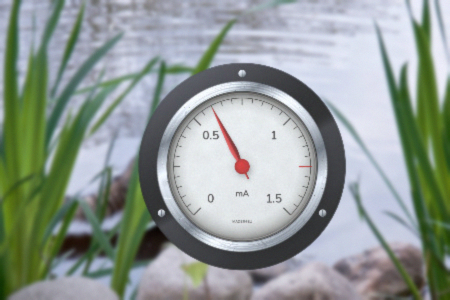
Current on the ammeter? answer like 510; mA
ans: 0.6; mA
